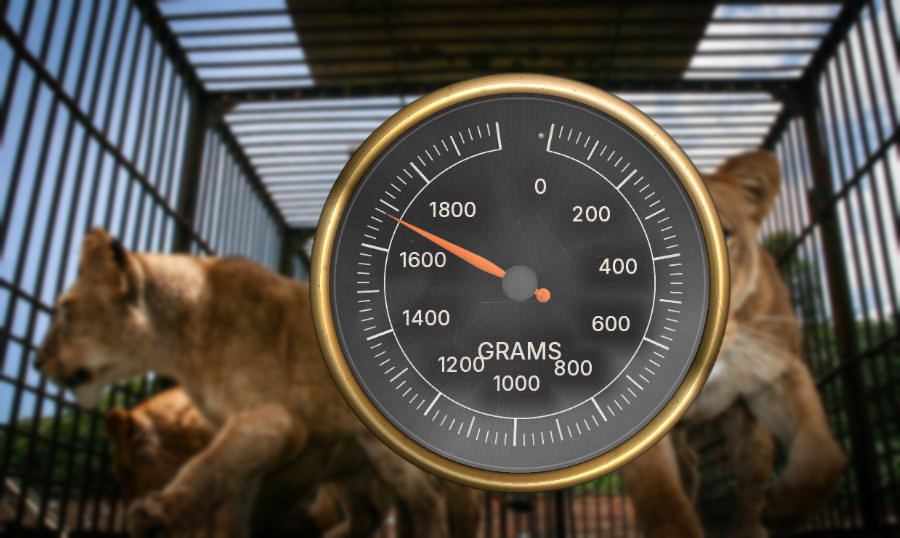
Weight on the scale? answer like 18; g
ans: 1680; g
